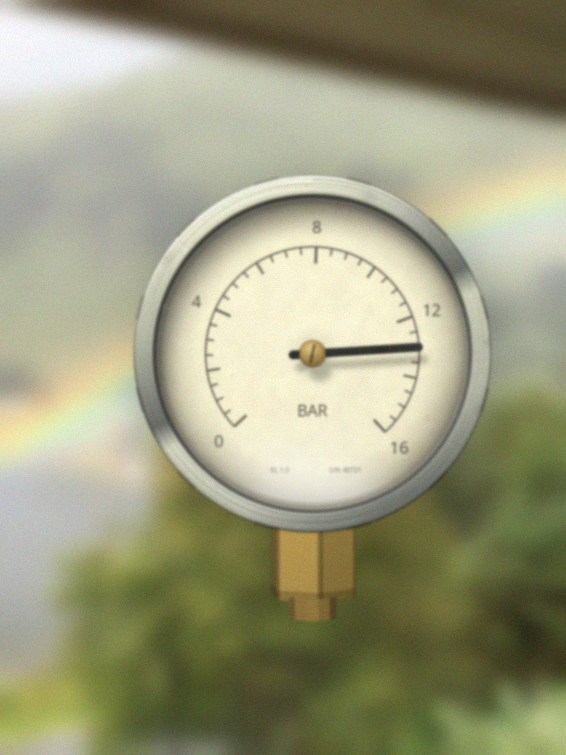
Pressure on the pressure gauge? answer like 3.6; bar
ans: 13; bar
